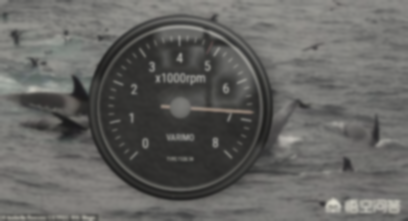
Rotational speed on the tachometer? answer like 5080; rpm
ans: 6800; rpm
